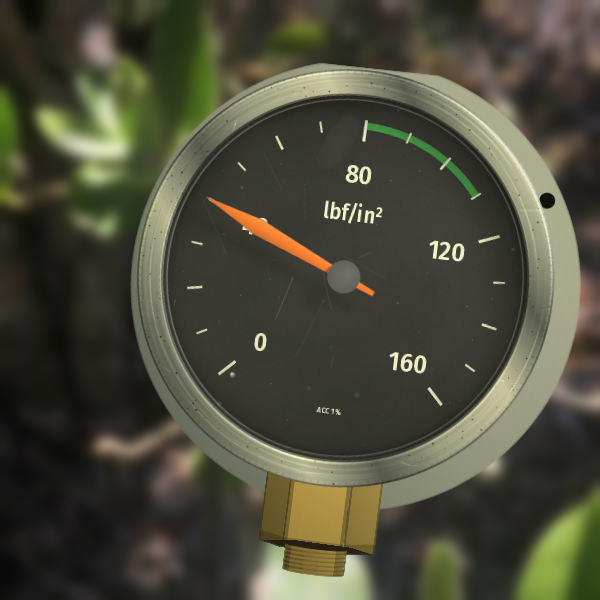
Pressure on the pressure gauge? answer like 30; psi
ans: 40; psi
